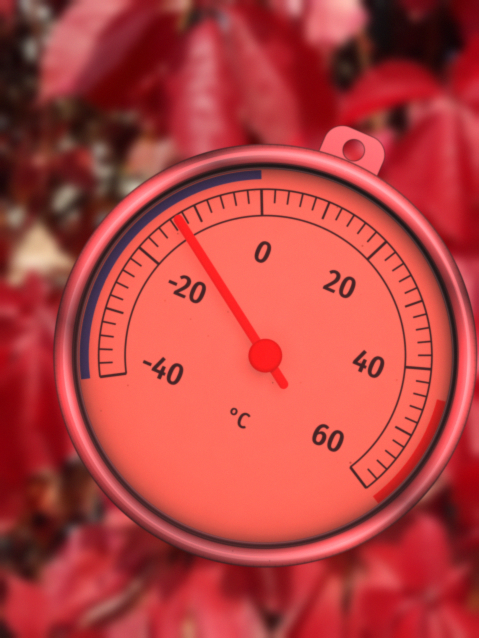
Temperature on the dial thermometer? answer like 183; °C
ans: -13; °C
